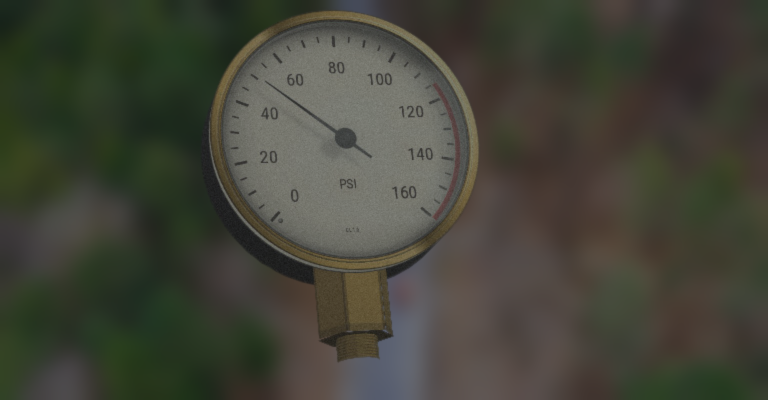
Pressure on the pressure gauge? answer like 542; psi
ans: 50; psi
